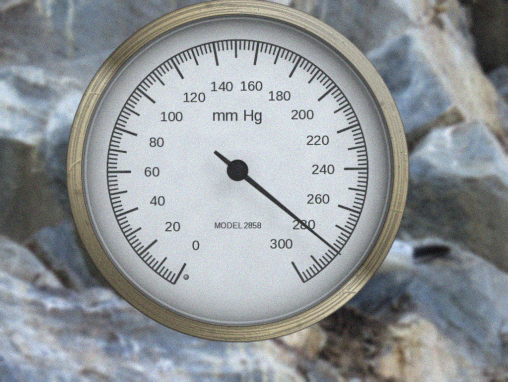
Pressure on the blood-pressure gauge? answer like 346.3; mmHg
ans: 280; mmHg
